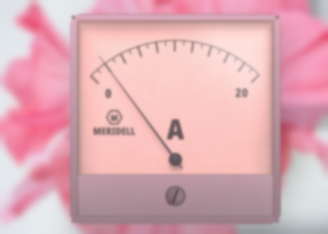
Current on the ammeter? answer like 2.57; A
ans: 2; A
